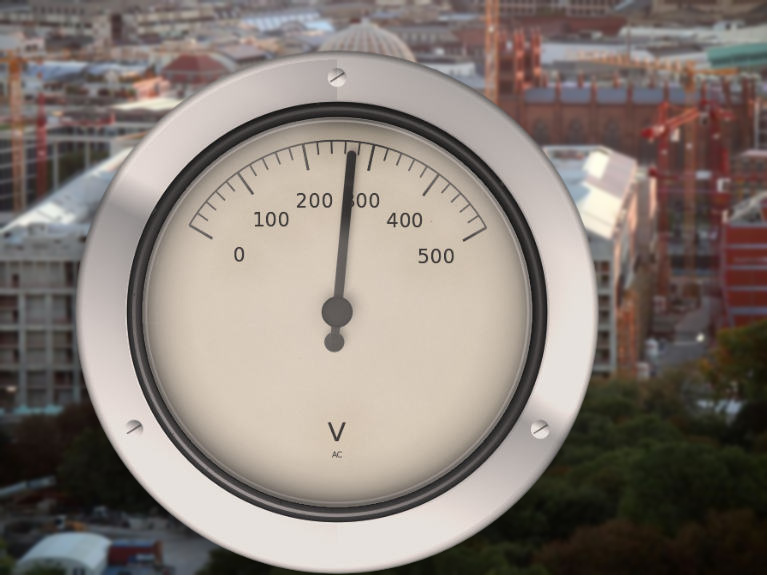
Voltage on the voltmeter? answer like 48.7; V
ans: 270; V
